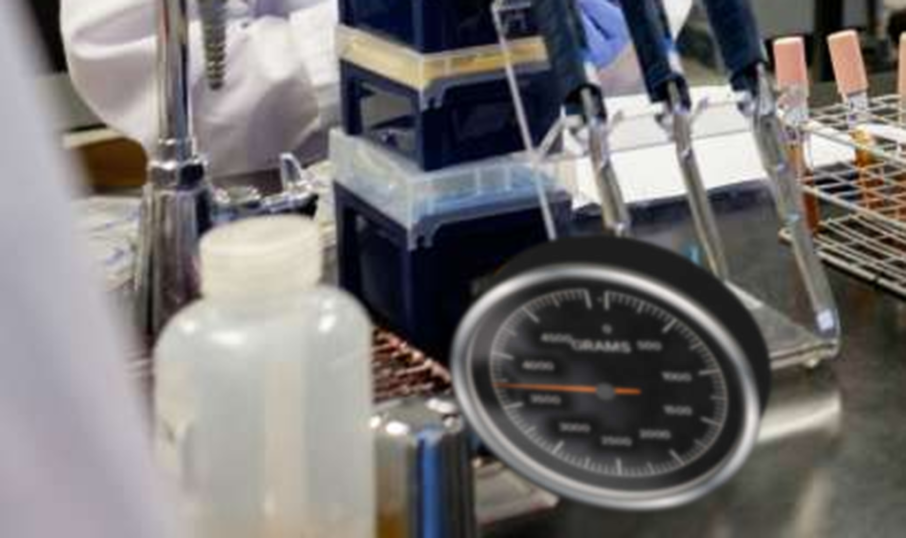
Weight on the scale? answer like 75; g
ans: 3750; g
